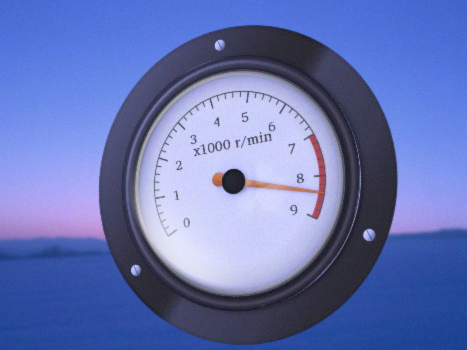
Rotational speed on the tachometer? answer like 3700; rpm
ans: 8400; rpm
